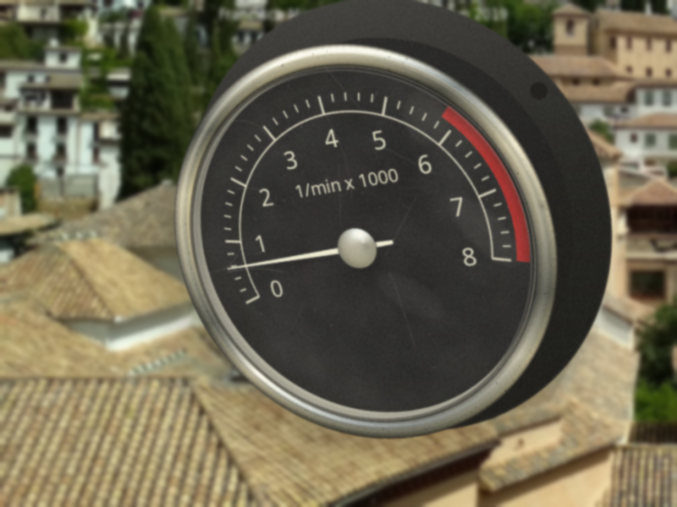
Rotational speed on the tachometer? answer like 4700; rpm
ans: 600; rpm
